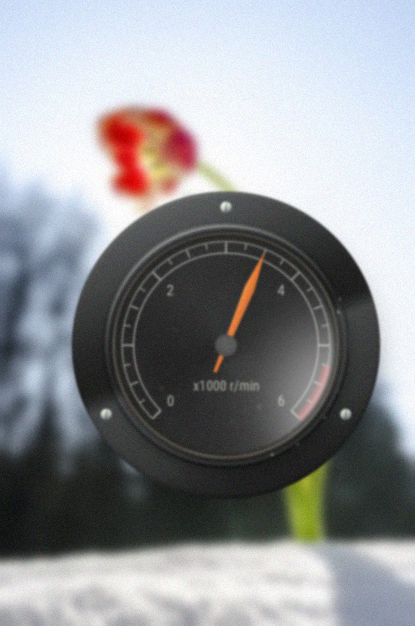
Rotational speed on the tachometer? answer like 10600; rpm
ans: 3500; rpm
